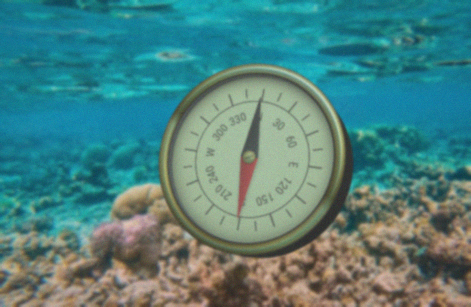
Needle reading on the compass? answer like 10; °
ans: 180; °
